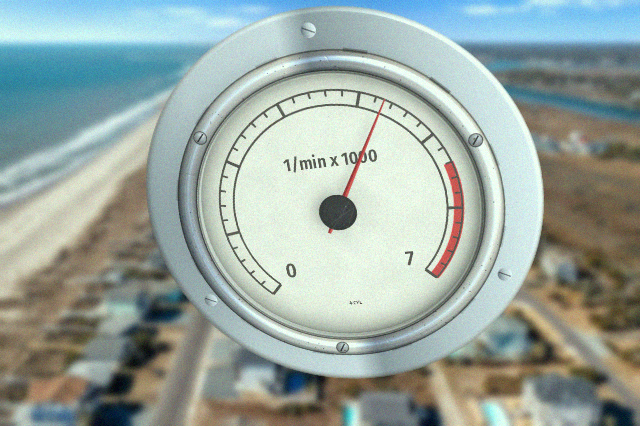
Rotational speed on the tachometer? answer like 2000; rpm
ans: 4300; rpm
